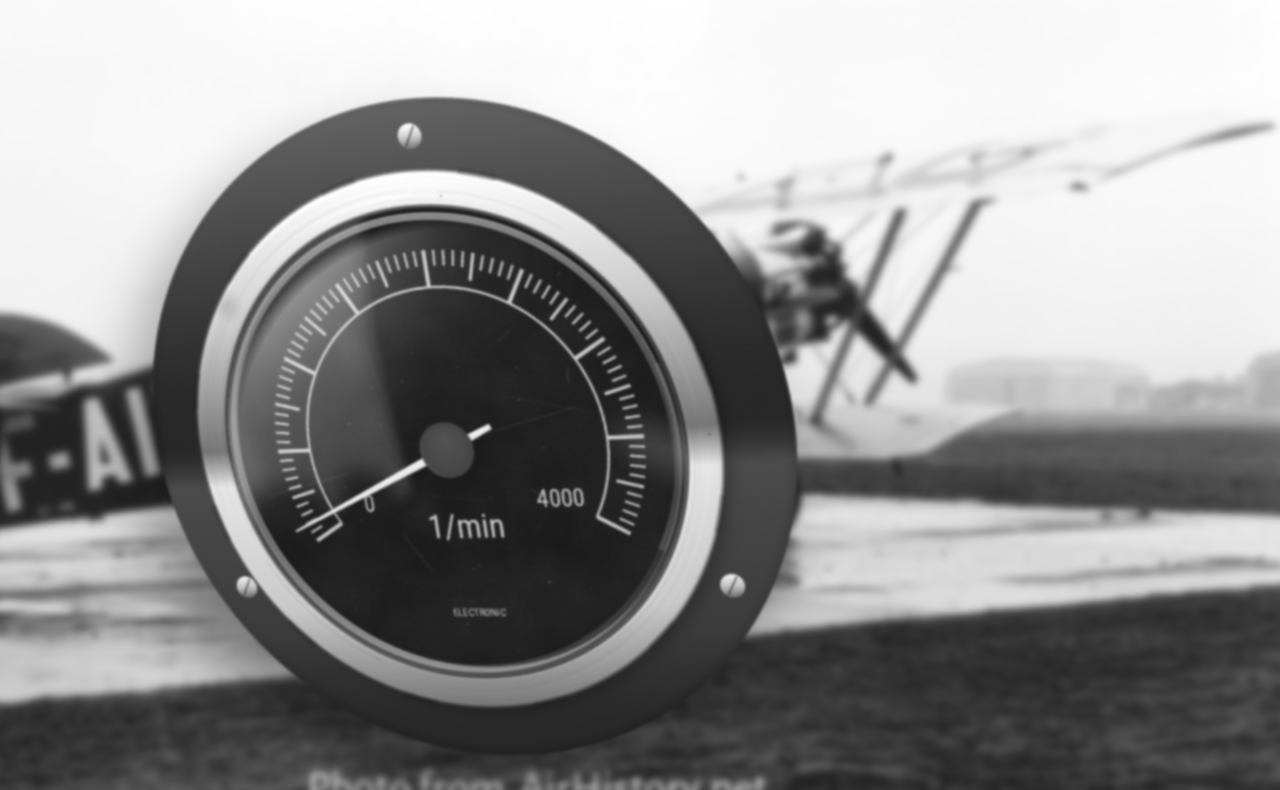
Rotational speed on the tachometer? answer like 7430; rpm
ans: 100; rpm
